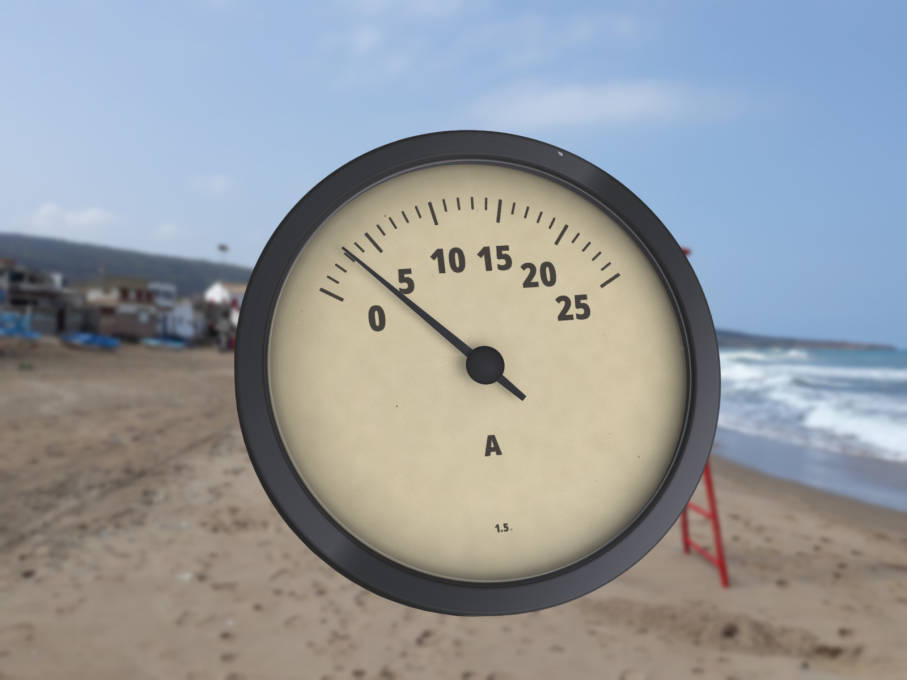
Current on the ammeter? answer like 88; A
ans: 3; A
